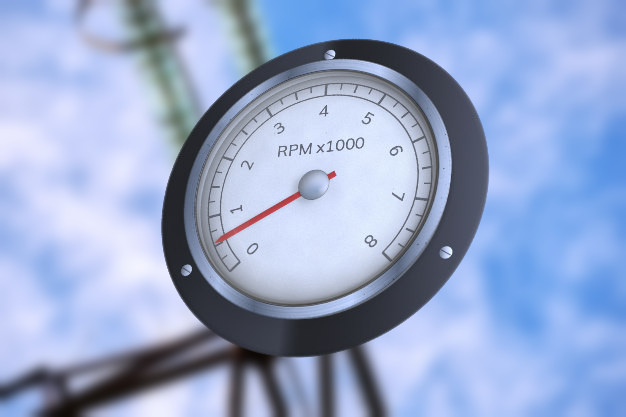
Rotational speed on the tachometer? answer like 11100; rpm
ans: 500; rpm
